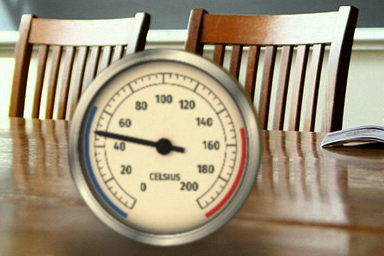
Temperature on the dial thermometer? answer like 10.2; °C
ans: 48; °C
